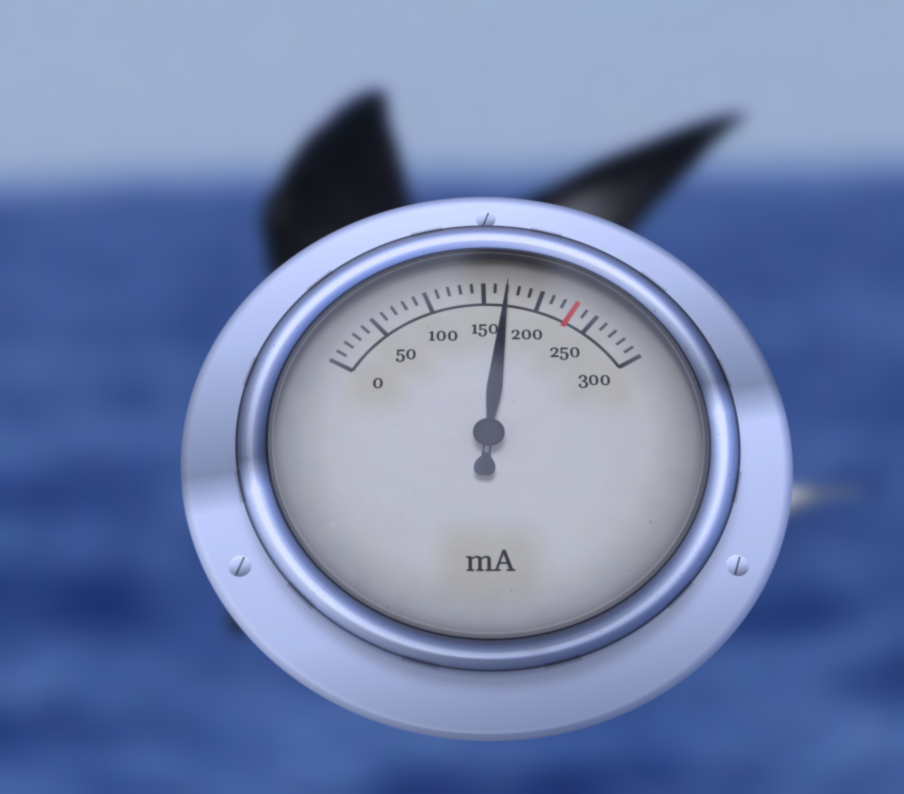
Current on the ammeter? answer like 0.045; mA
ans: 170; mA
